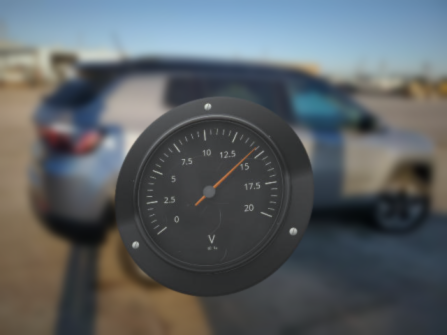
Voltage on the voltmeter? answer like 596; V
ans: 14.5; V
